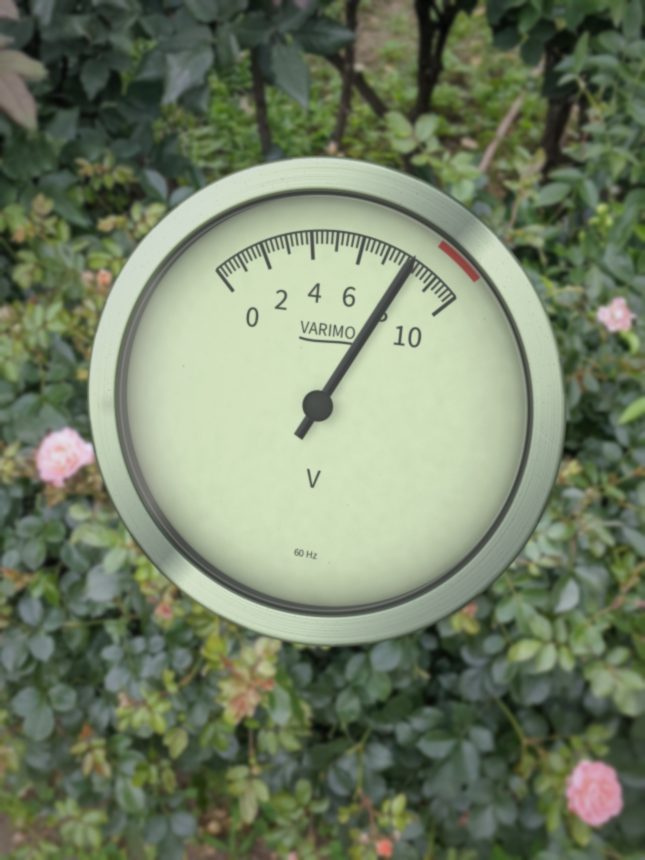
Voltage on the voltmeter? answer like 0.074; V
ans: 8; V
